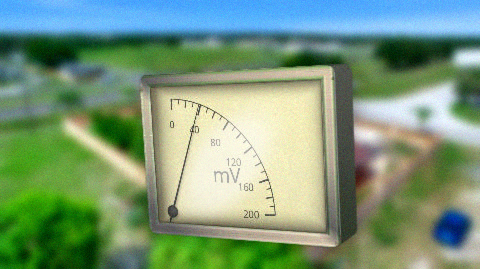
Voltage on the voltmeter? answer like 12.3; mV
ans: 40; mV
